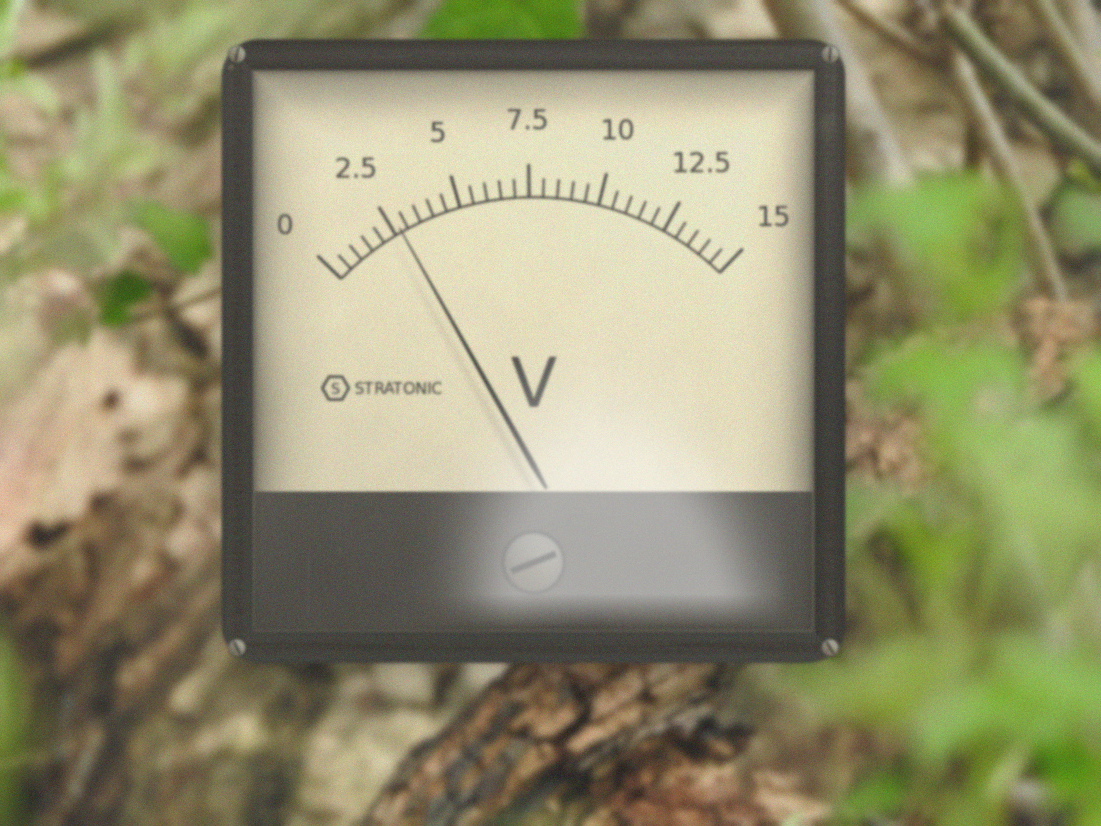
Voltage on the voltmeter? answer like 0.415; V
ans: 2.75; V
